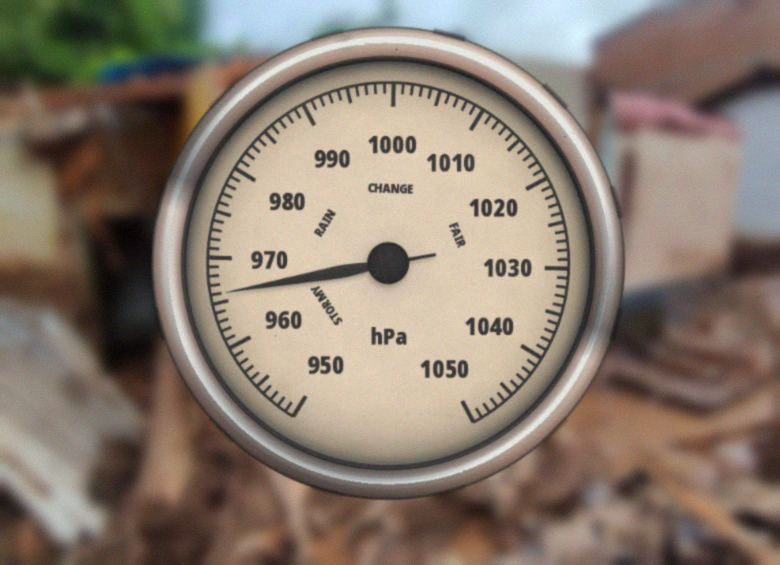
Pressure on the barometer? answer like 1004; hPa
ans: 966; hPa
